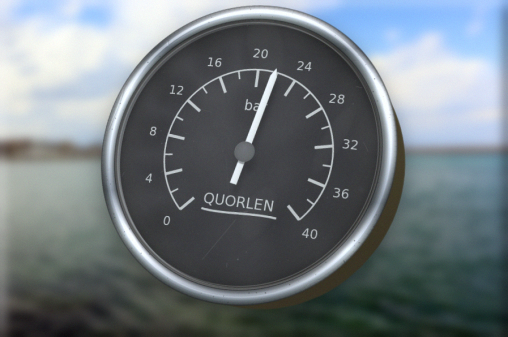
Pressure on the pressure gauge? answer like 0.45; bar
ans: 22; bar
